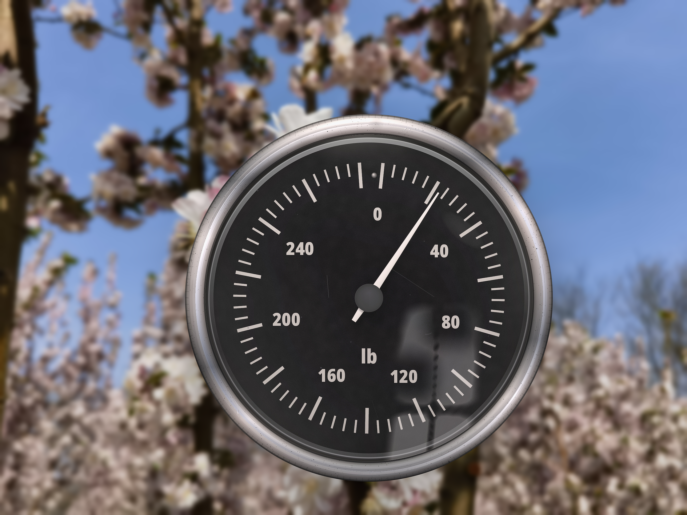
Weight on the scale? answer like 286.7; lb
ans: 22; lb
